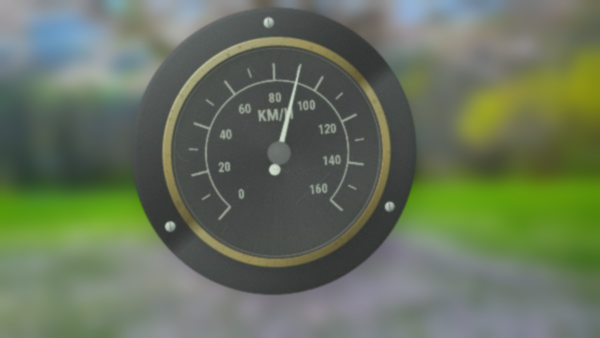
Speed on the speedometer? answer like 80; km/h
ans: 90; km/h
